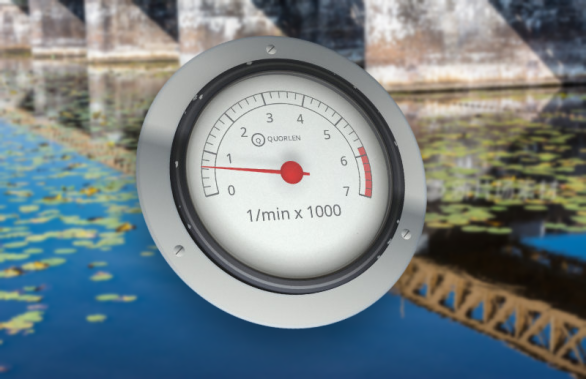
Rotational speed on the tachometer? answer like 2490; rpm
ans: 600; rpm
